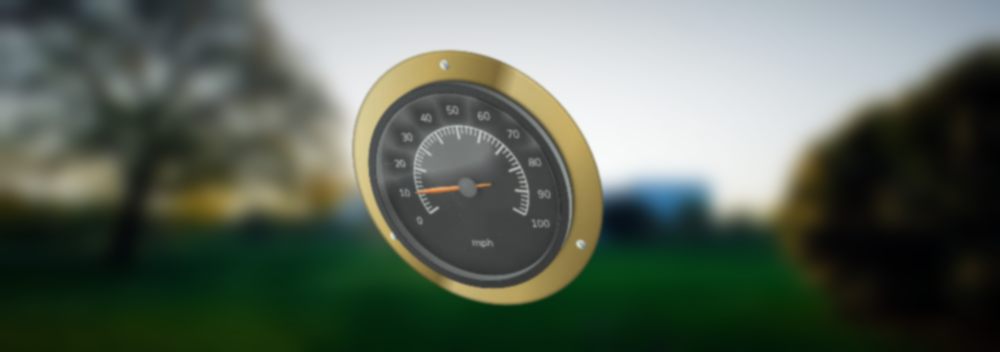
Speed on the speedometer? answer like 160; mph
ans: 10; mph
